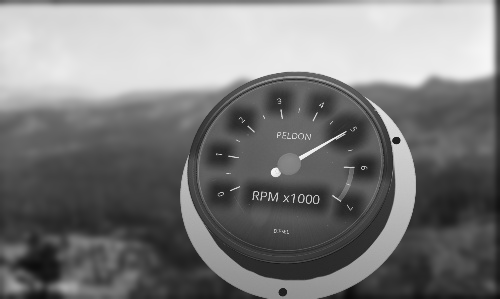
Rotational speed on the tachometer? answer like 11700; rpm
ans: 5000; rpm
